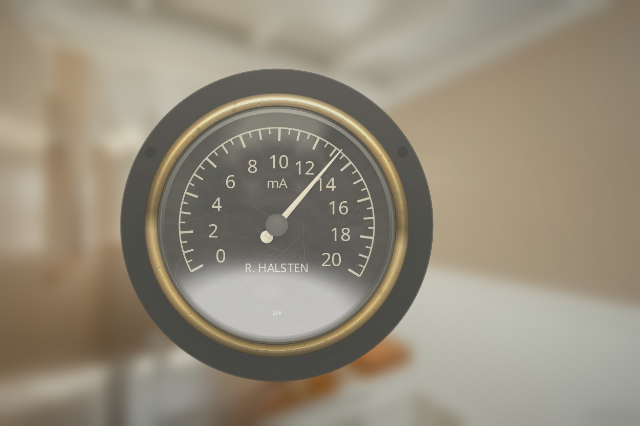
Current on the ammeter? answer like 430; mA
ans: 13.25; mA
